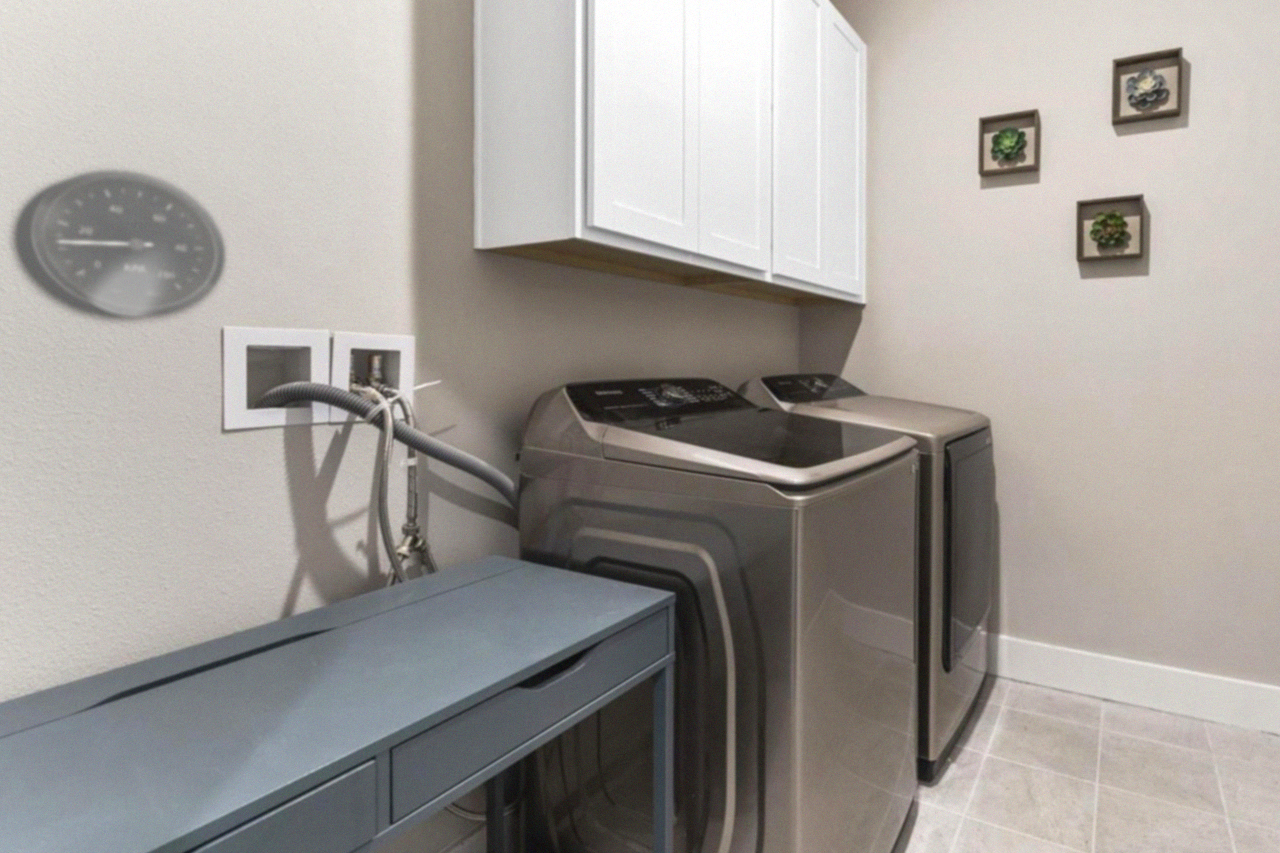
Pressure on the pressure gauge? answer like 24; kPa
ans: 12.5; kPa
